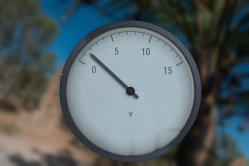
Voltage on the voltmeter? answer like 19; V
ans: 1.5; V
